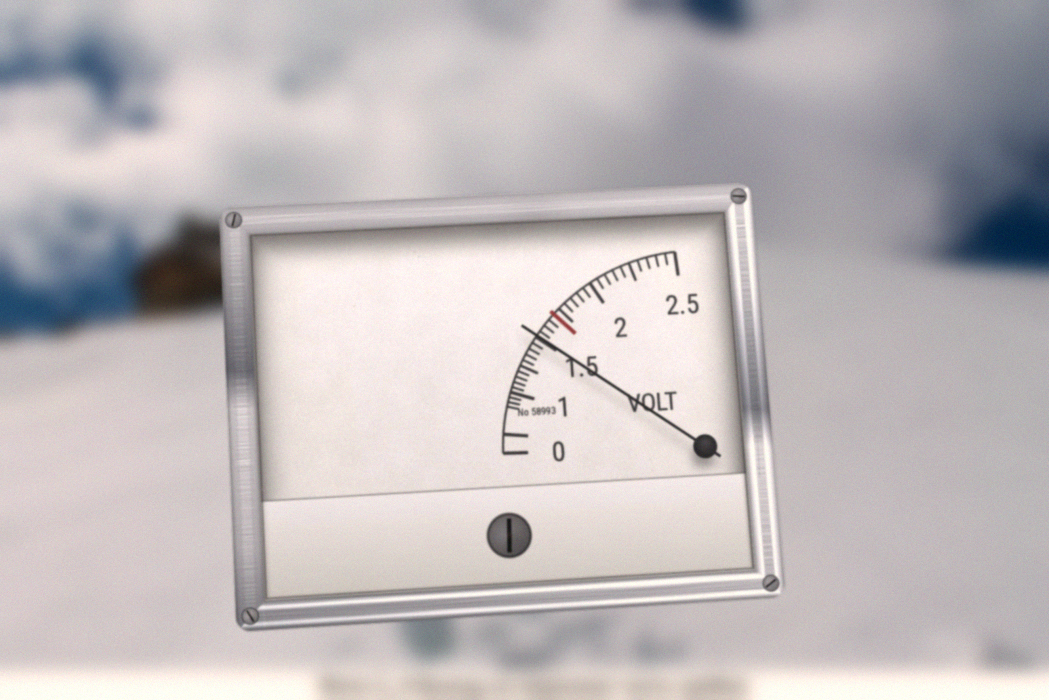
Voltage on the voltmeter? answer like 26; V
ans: 1.5; V
